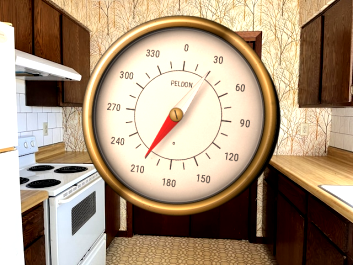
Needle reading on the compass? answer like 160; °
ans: 210; °
